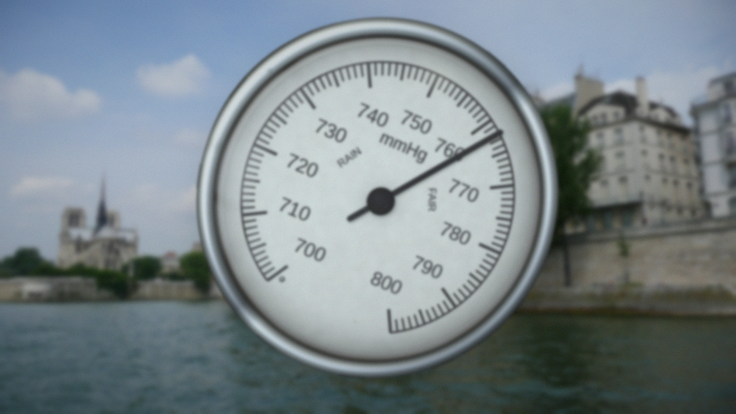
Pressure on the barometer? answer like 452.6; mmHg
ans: 762; mmHg
